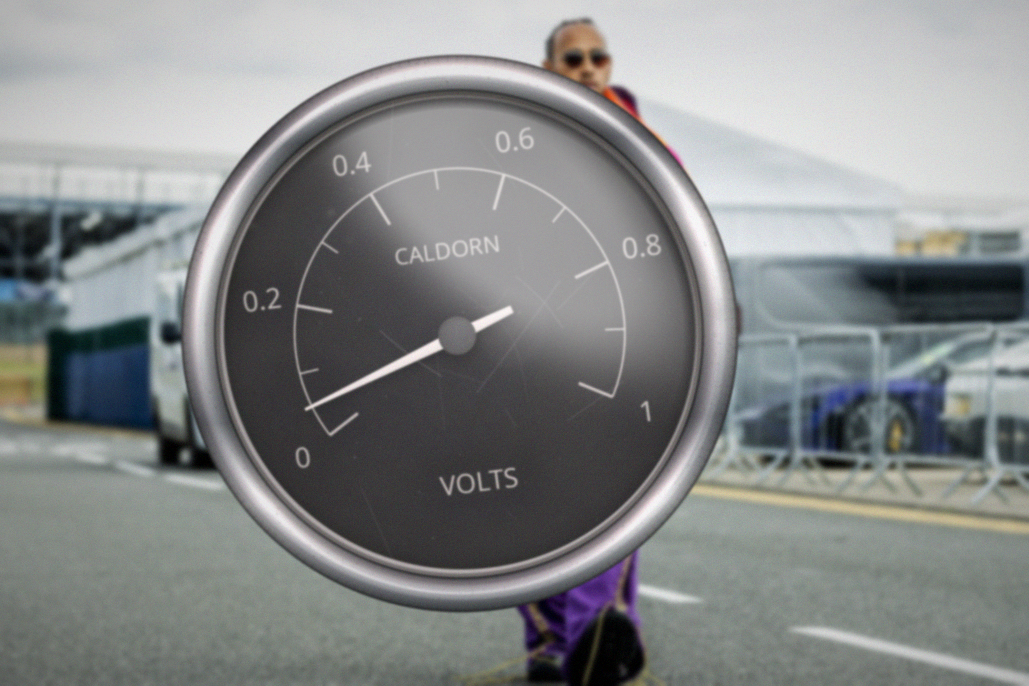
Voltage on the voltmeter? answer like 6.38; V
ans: 0.05; V
